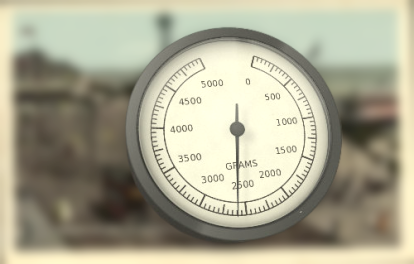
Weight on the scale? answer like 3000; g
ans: 2600; g
